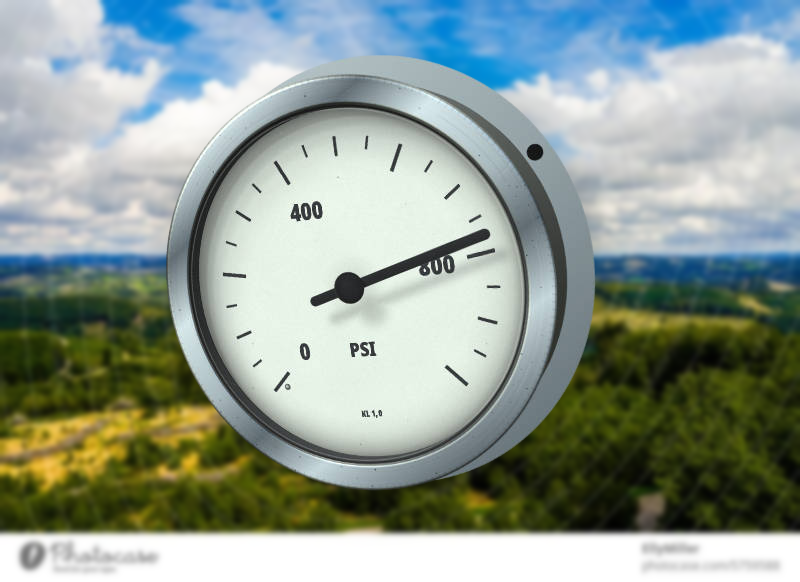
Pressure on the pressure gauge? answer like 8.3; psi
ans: 775; psi
